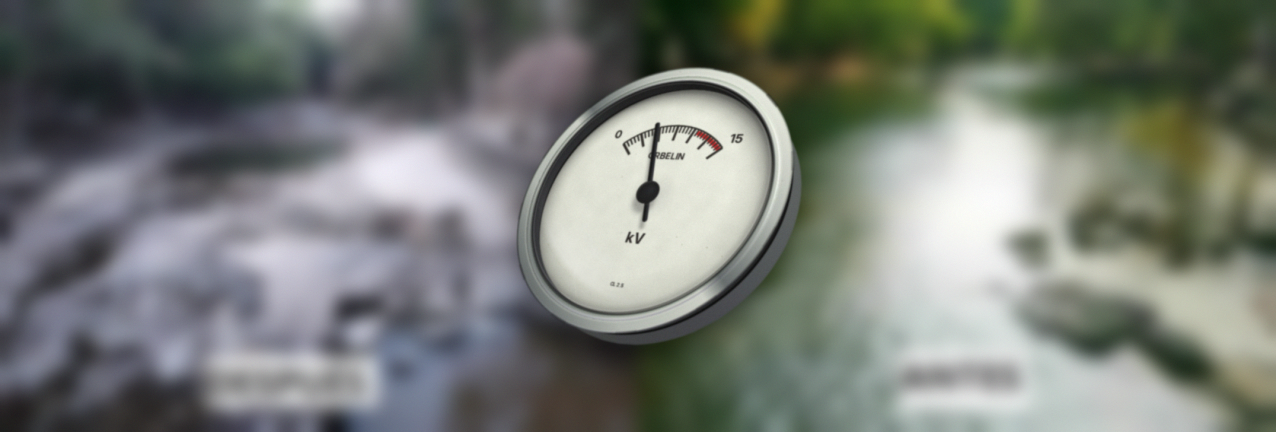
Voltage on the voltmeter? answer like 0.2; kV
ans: 5; kV
